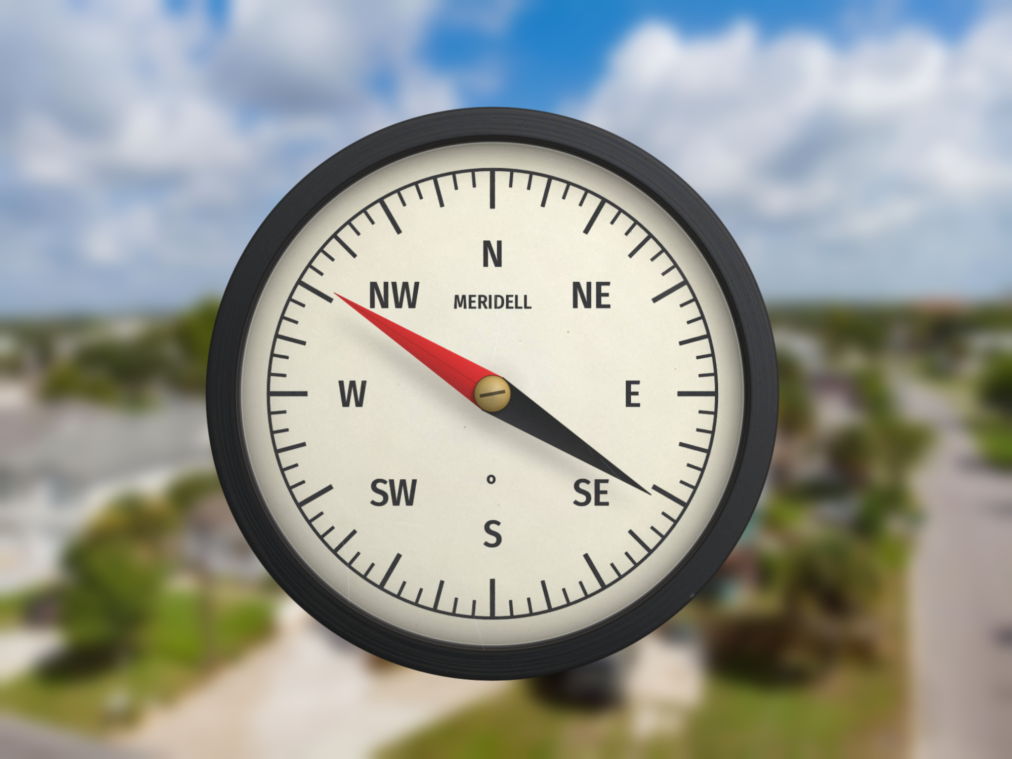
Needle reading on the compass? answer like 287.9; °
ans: 302.5; °
